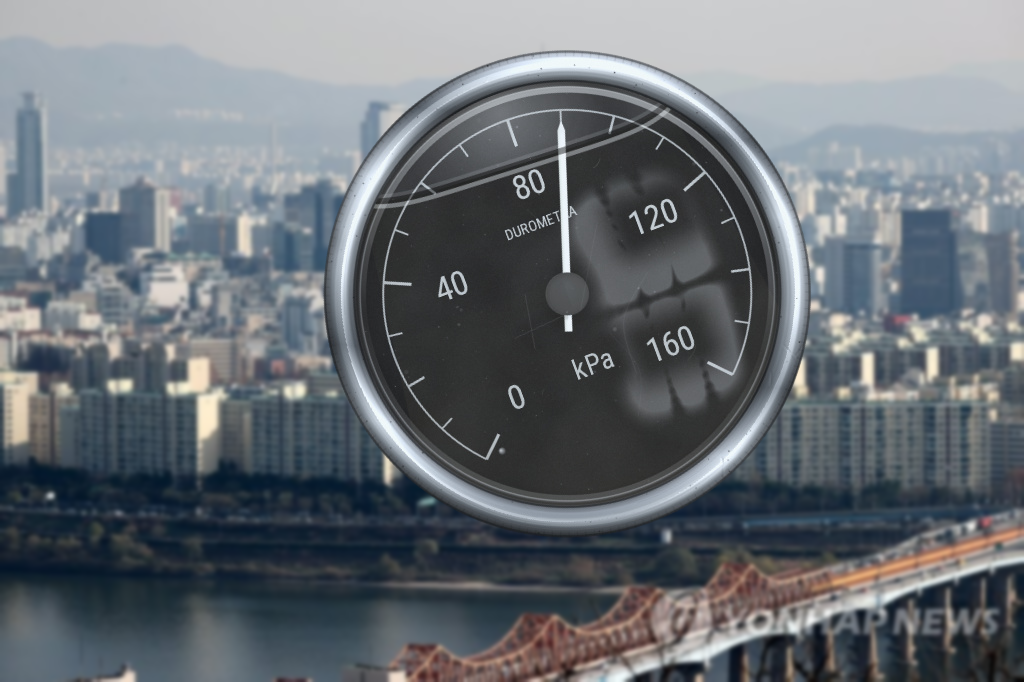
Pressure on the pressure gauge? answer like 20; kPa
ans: 90; kPa
